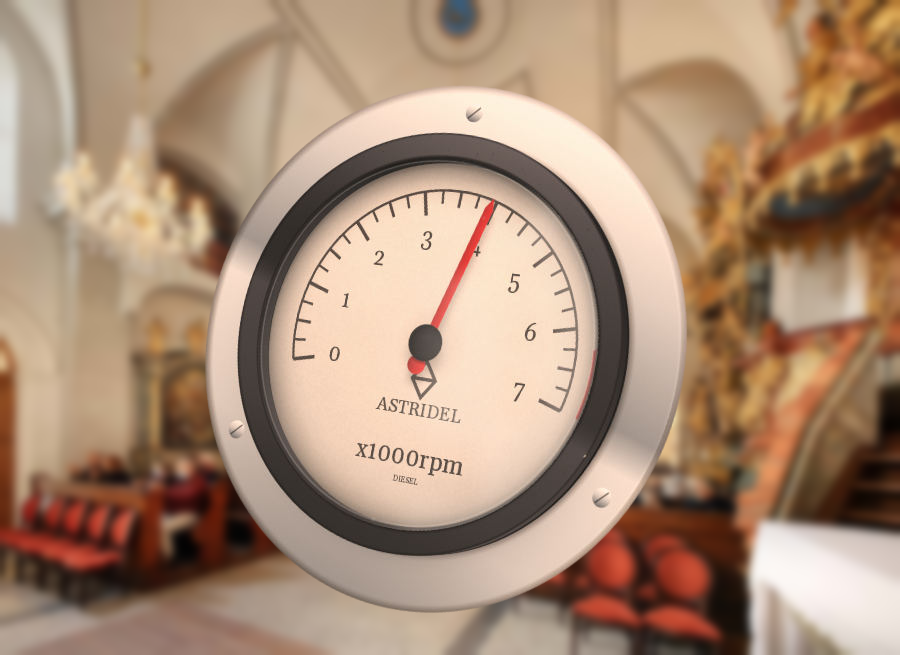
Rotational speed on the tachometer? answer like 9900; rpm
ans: 4000; rpm
